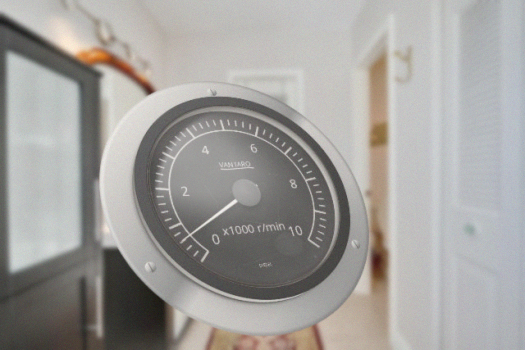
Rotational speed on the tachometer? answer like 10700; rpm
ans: 600; rpm
